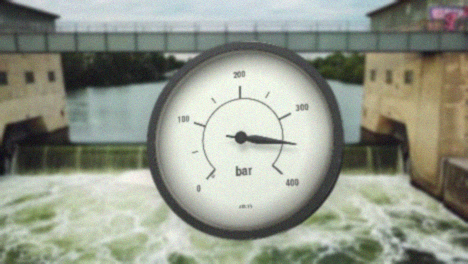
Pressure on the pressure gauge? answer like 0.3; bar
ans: 350; bar
